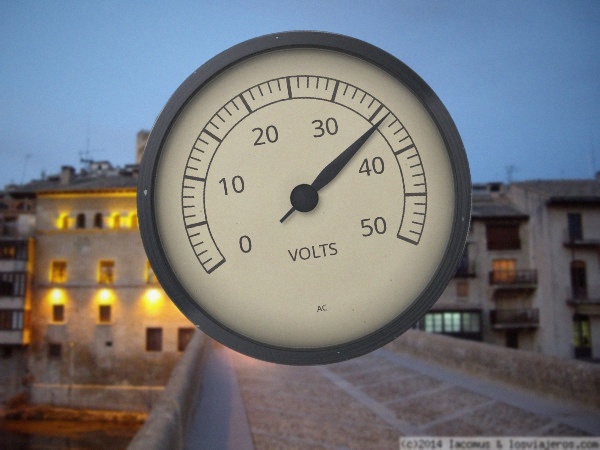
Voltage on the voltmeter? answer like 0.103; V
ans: 36; V
